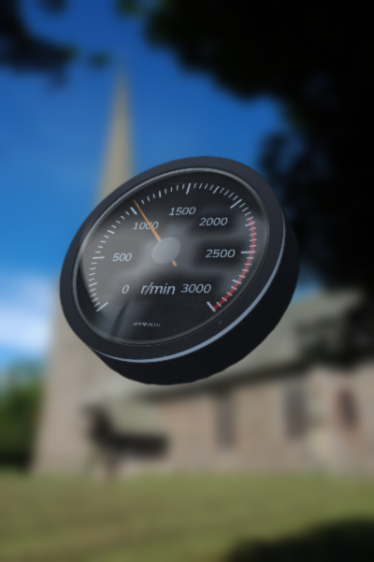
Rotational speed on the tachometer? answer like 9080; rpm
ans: 1050; rpm
